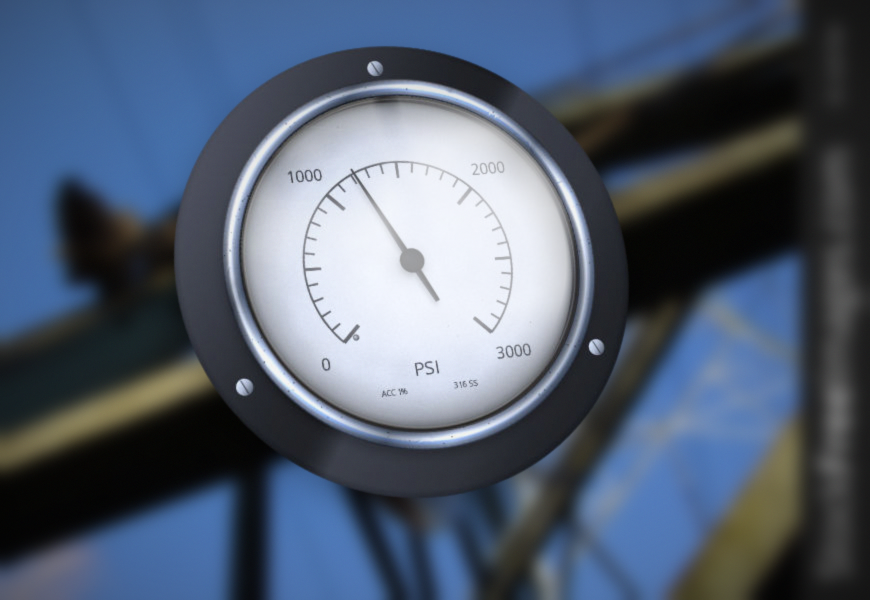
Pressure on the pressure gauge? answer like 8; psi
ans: 1200; psi
